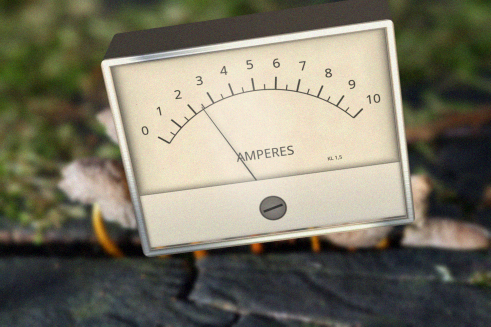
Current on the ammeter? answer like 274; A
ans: 2.5; A
